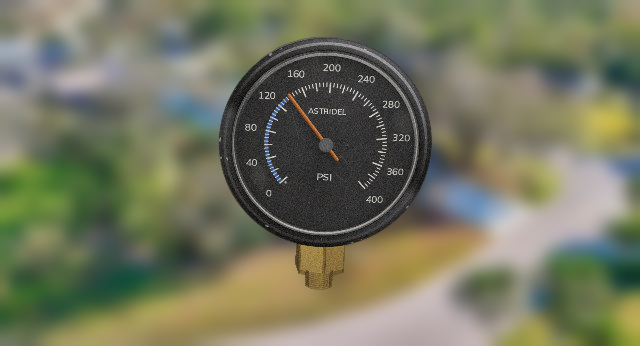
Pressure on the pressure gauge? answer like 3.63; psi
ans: 140; psi
